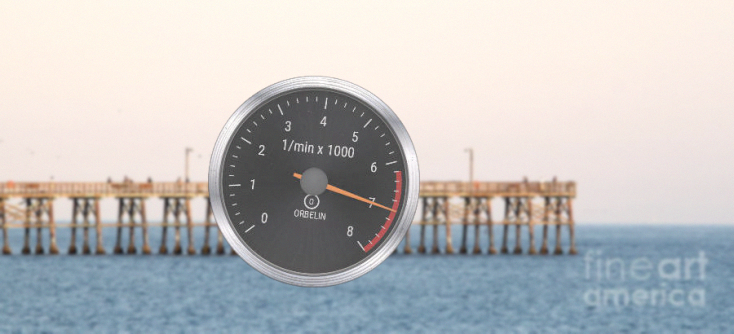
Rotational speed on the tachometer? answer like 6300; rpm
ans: 7000; rpm
